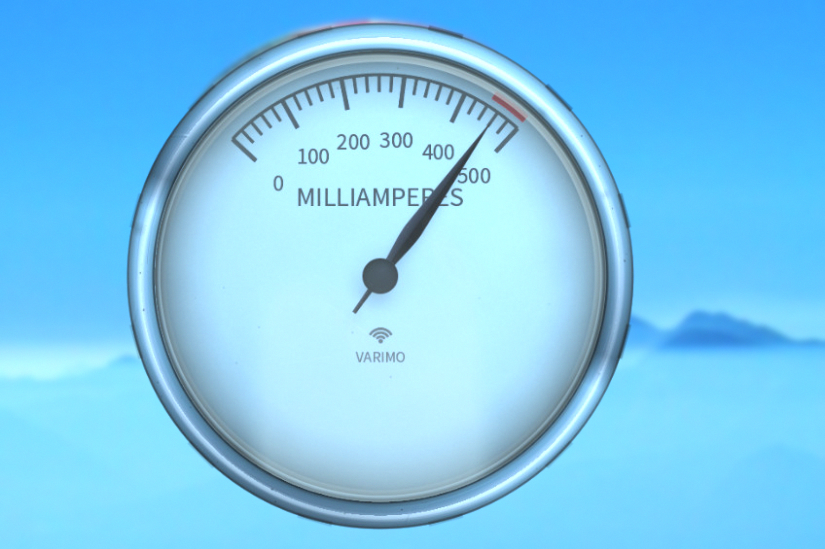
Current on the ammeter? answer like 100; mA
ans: 460; mA
